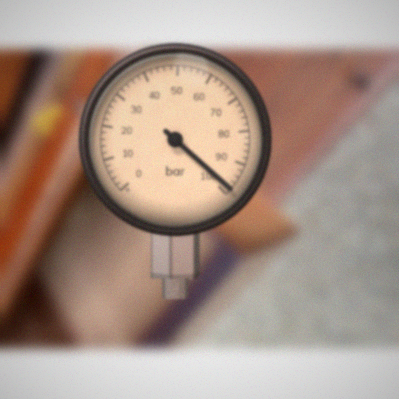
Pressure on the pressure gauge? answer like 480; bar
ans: 98; bar
